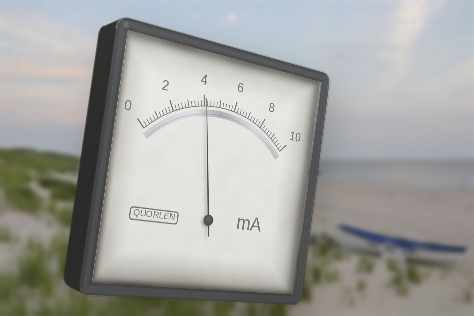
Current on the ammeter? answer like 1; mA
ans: 4; mA
